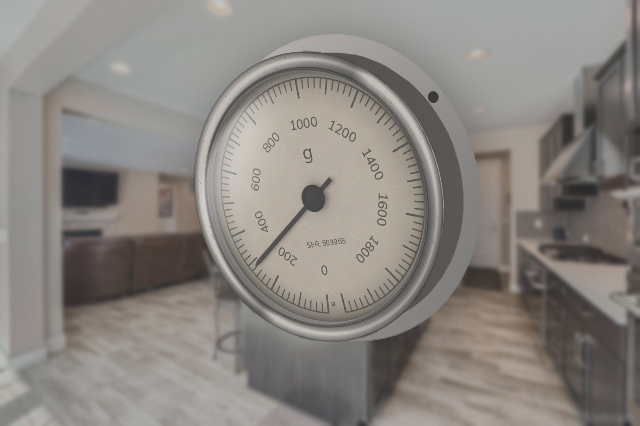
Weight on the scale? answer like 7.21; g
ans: 280; g
